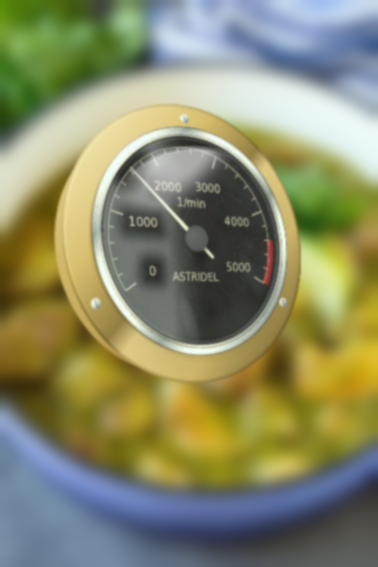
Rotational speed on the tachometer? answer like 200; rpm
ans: 1600; rpm
